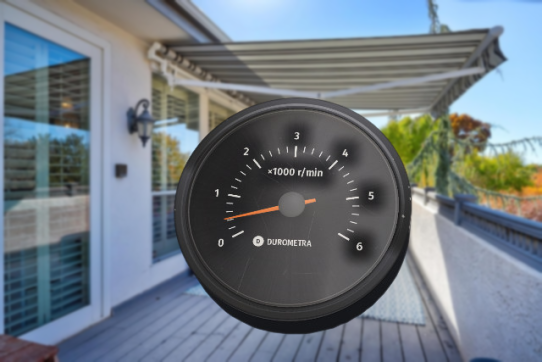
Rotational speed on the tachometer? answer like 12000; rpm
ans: 400; rpm
